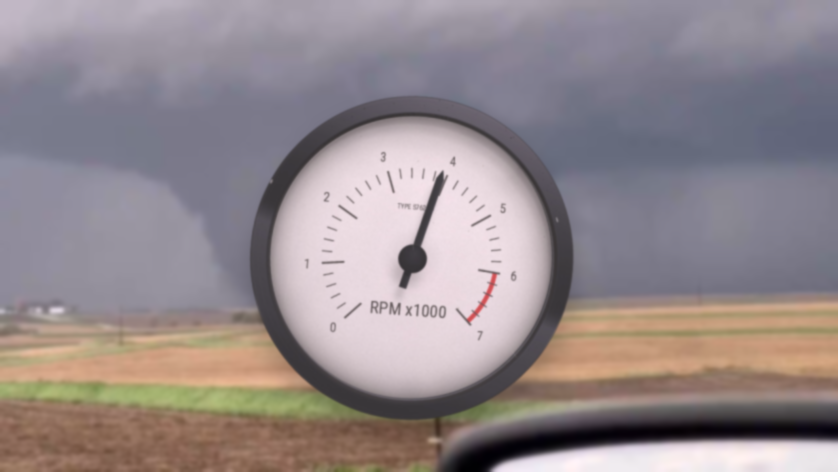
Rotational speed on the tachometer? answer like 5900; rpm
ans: 3900; rpm
